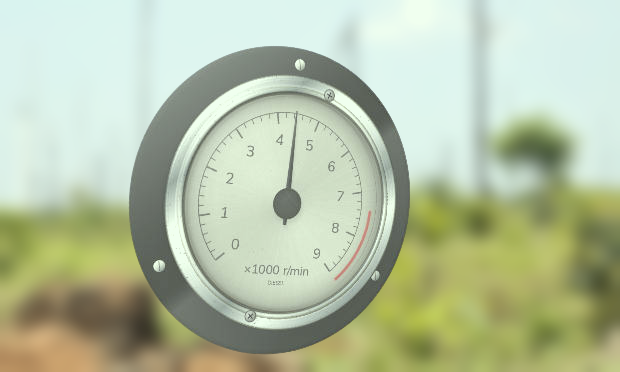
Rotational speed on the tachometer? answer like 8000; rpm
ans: 4400; rpm
